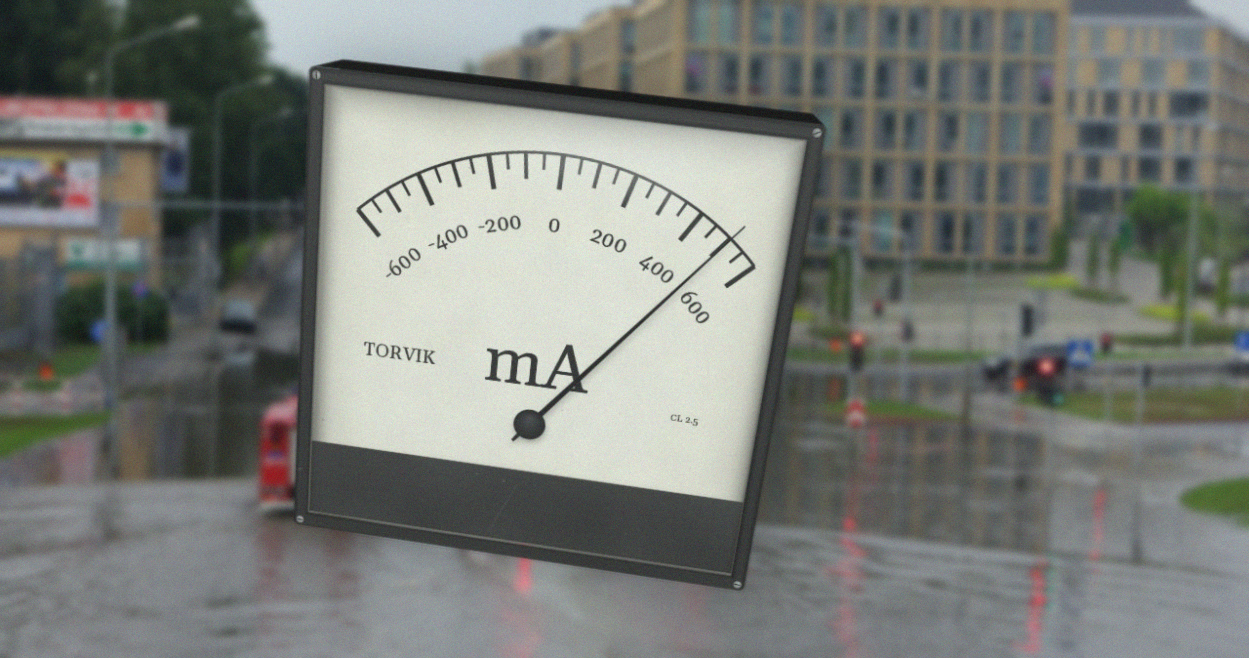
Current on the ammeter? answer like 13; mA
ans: 500; mA
